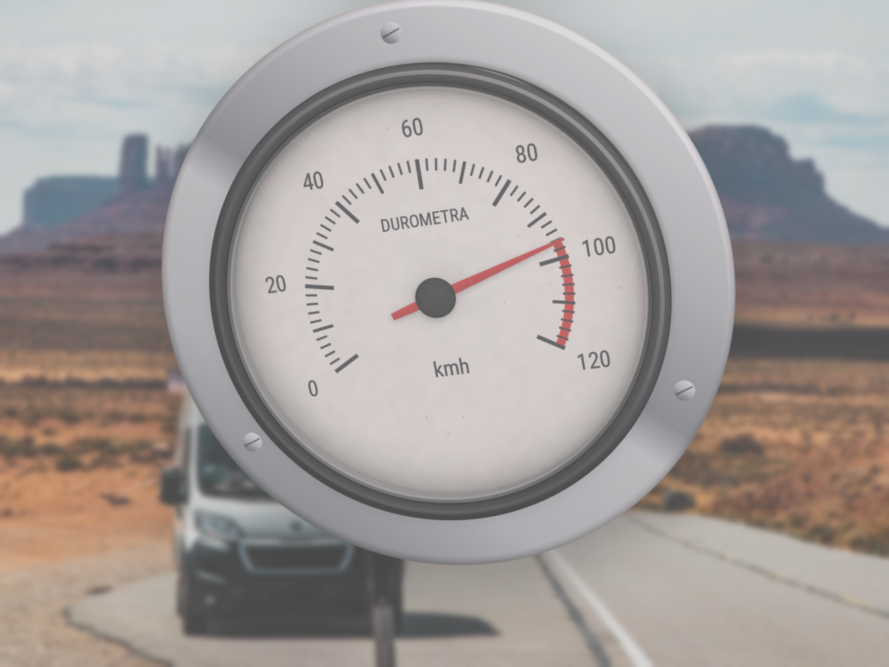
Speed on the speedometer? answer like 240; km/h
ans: 96; km/h
